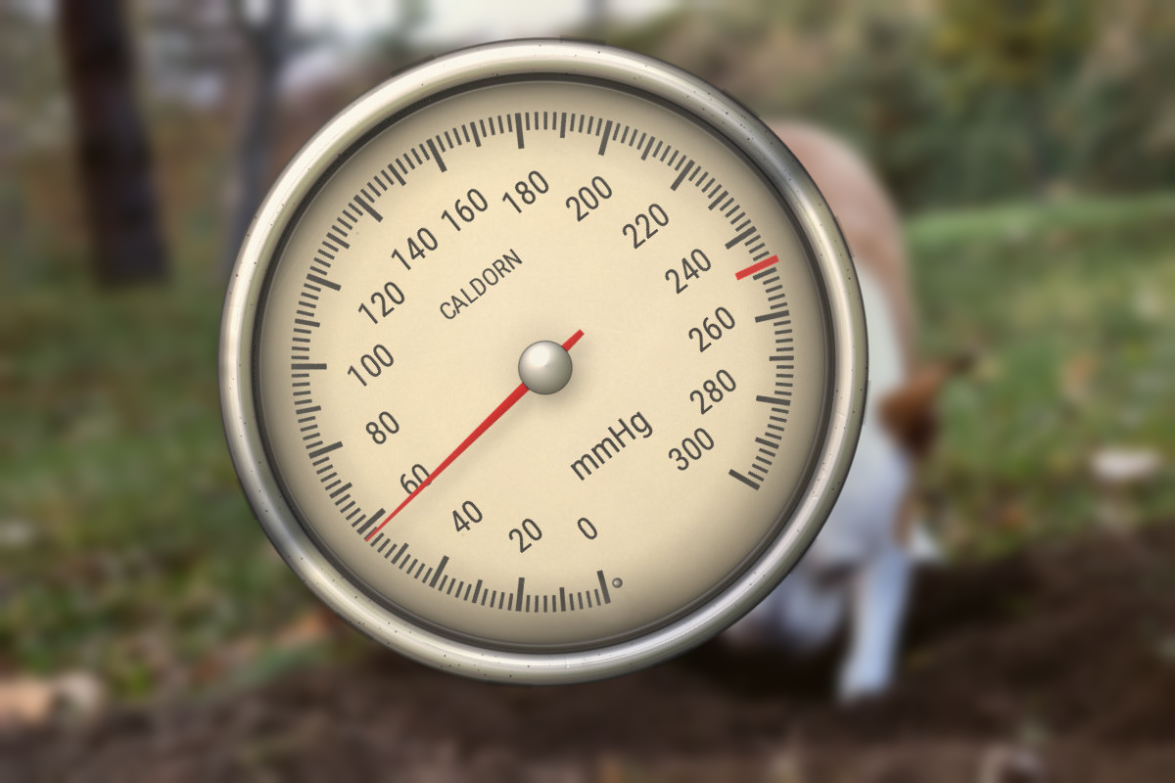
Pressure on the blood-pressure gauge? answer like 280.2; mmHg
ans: 58; mmHg
